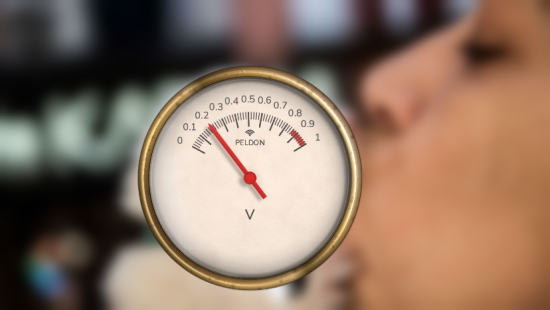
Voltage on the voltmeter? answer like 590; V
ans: 0.2; V
